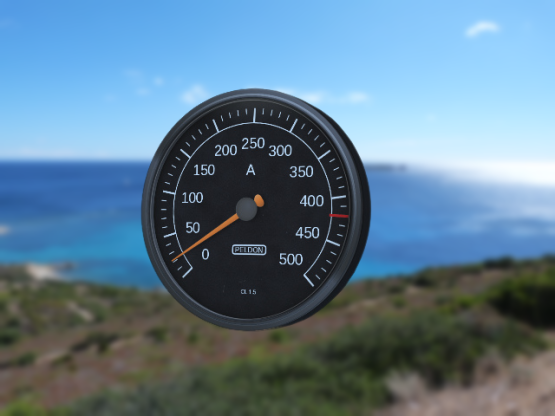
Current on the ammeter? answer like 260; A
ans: 20; A
